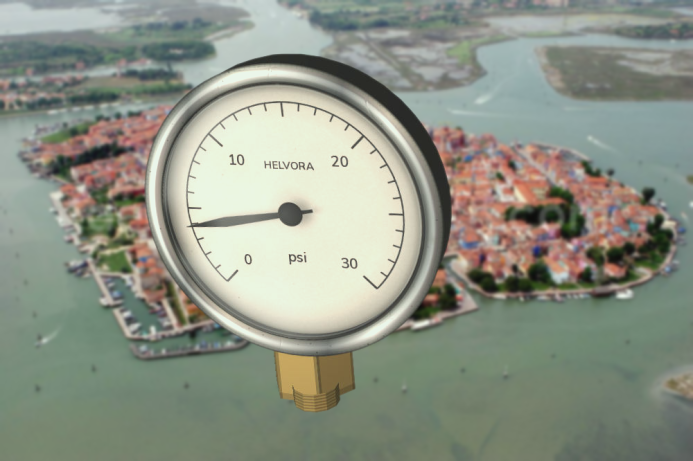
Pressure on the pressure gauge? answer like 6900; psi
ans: 4; psi
